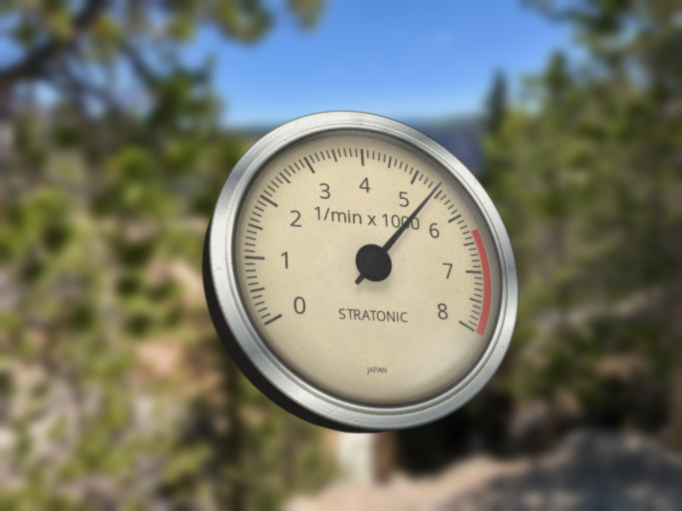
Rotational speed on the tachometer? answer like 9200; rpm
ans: 5400; rpm
